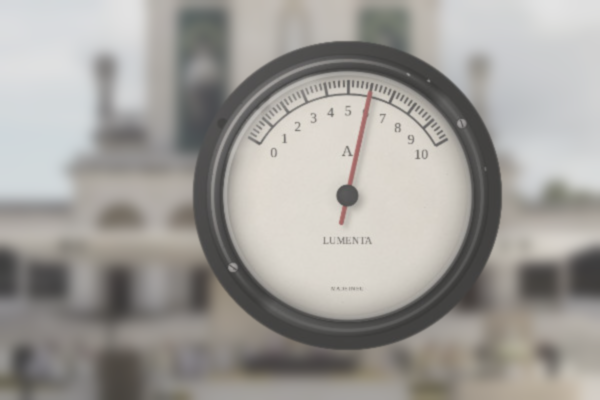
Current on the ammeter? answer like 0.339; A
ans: 6; A
